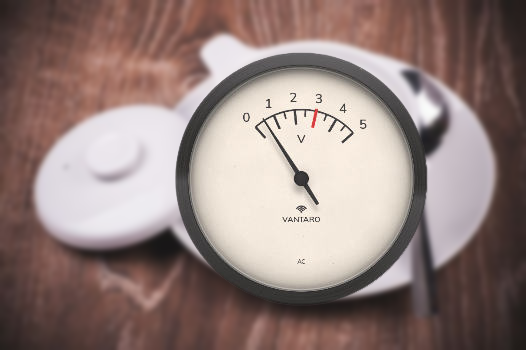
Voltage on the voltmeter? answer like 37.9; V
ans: 0.5; V
